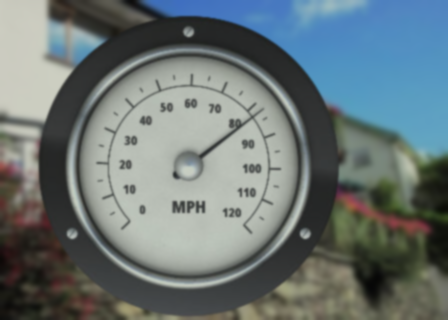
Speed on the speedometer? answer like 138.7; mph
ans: 82.5; mph
